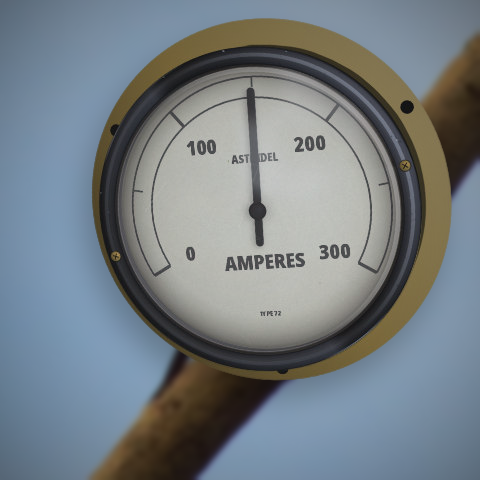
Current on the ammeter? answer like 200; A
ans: 150; A
